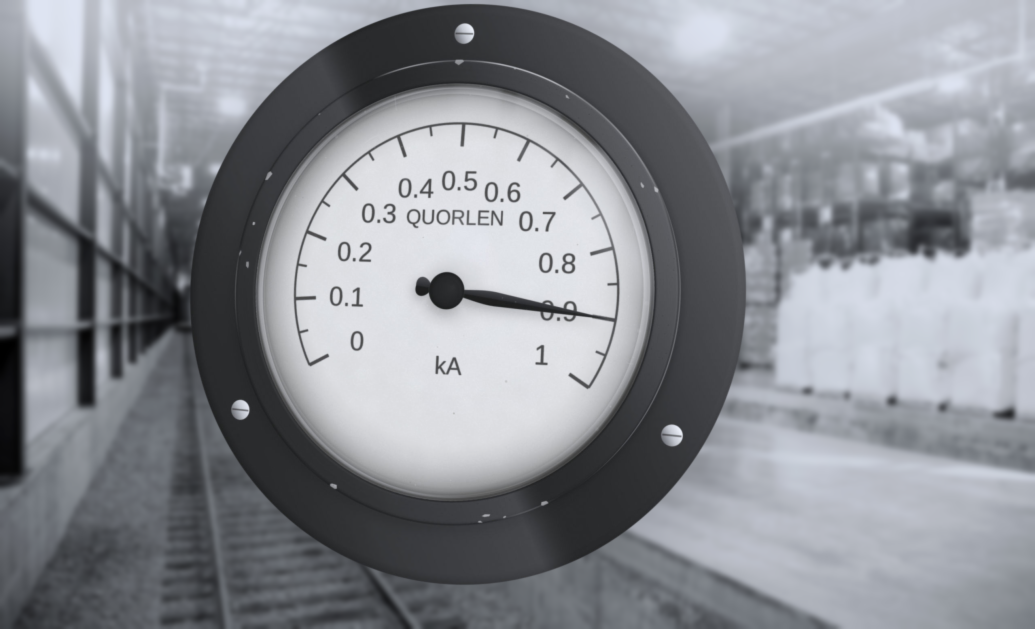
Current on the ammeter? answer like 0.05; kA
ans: 0.9; kA
